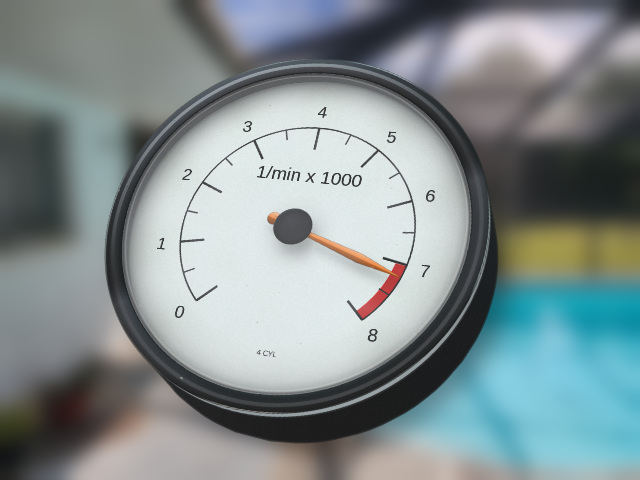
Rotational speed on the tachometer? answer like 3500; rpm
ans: 7250; rpm
